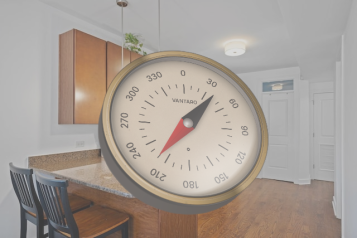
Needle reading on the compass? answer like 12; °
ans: 220; °
